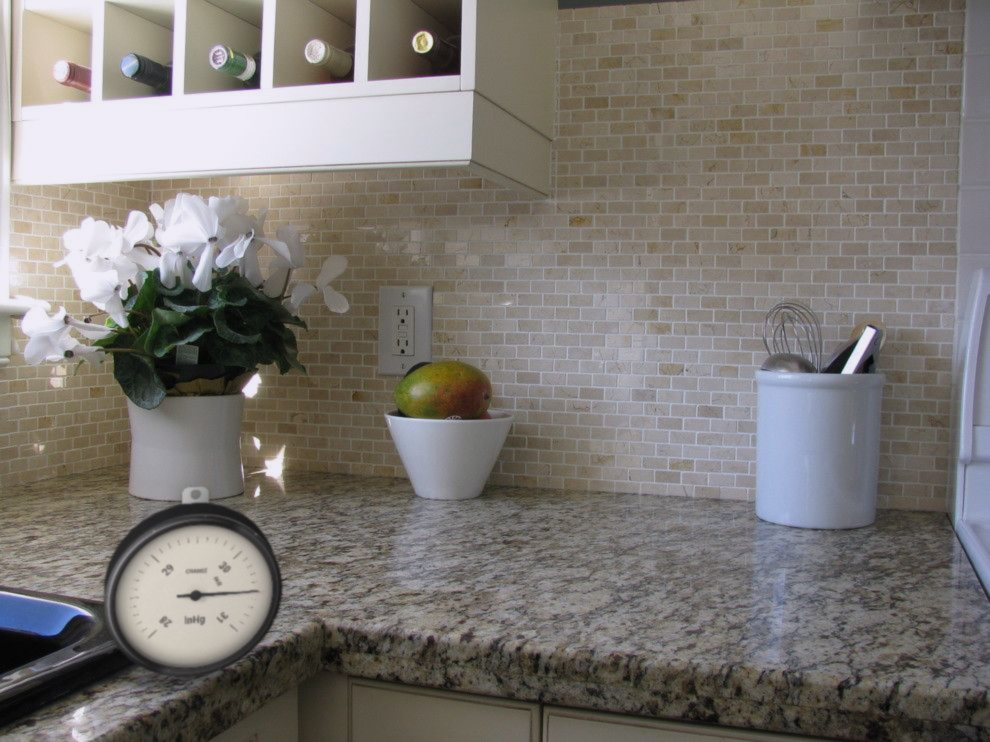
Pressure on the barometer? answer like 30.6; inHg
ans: 30.5; inHg
